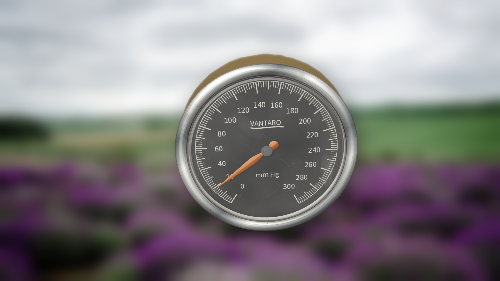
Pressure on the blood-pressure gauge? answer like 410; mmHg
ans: 20; mmHg
